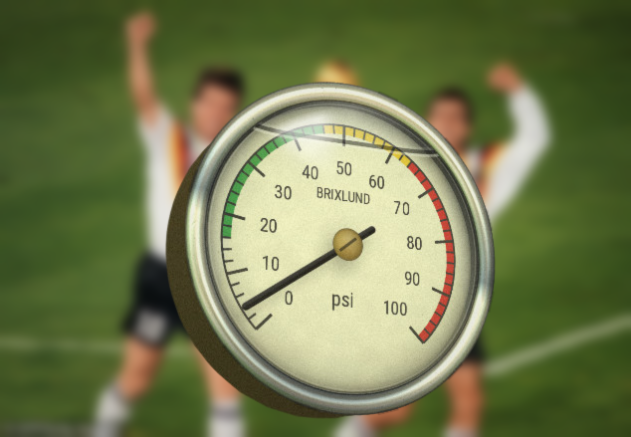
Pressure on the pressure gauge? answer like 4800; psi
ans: 4; psi
